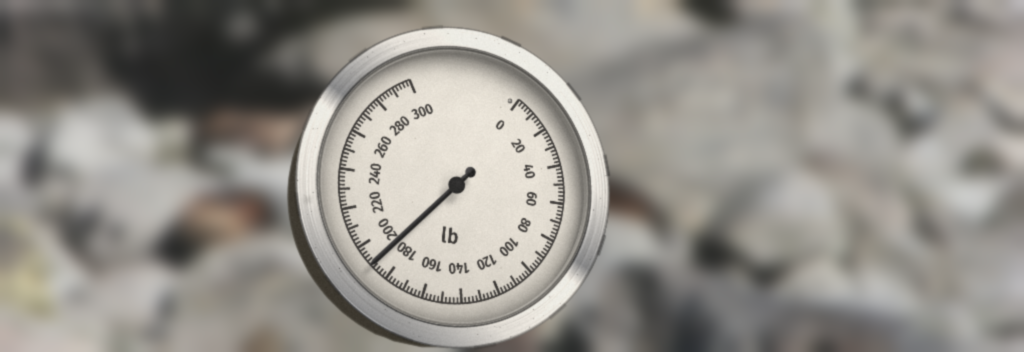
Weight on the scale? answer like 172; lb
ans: 190; lb
